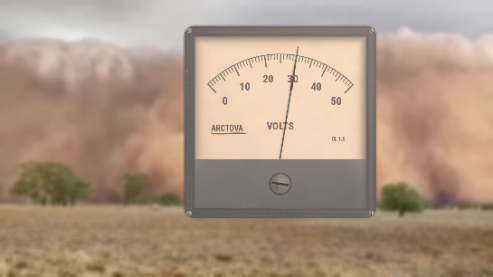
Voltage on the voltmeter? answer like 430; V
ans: 30; V
